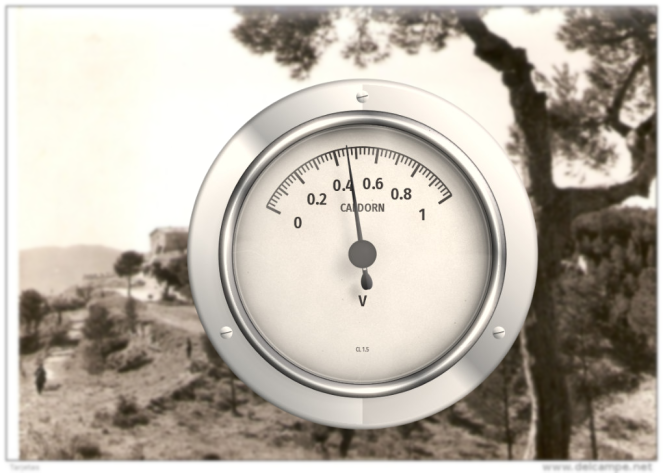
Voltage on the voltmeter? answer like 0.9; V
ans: 0.46; V
